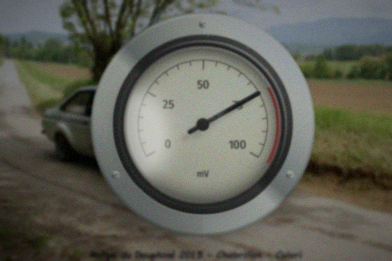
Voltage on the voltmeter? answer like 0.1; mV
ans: 75; mV
